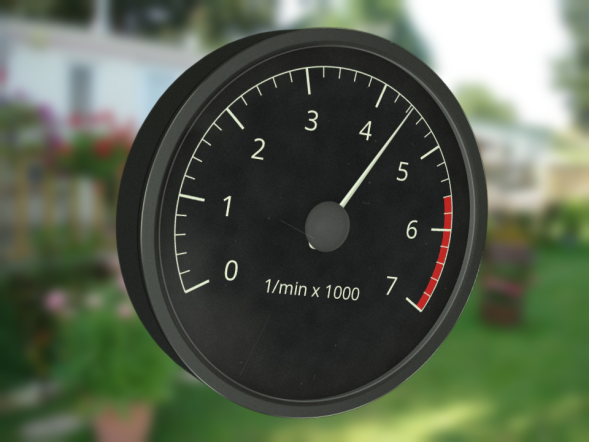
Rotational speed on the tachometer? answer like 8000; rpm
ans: 4400; rpm
